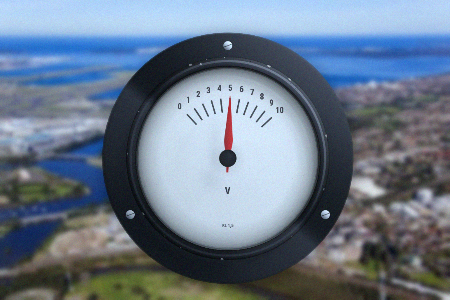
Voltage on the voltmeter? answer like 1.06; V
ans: 5; V
